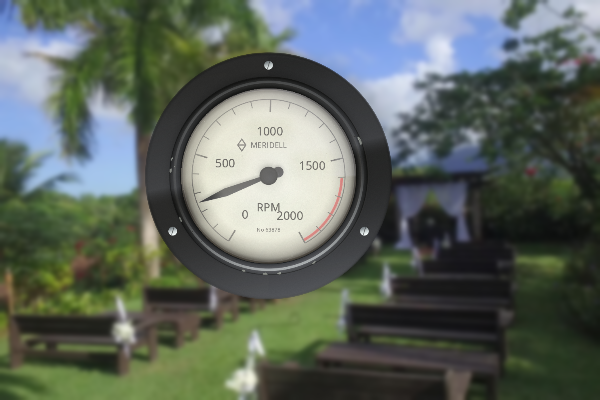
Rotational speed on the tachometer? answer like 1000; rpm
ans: 250; rpm
